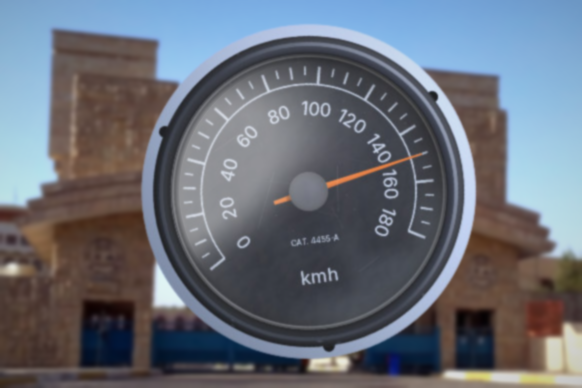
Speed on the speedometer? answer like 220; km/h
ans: 150; km/h
